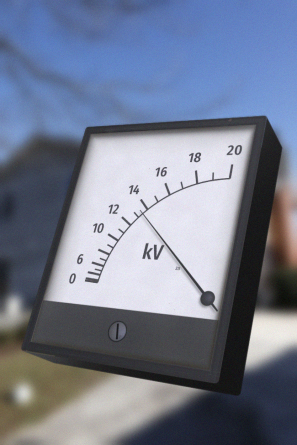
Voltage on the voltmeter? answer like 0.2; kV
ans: 13.5; kV
